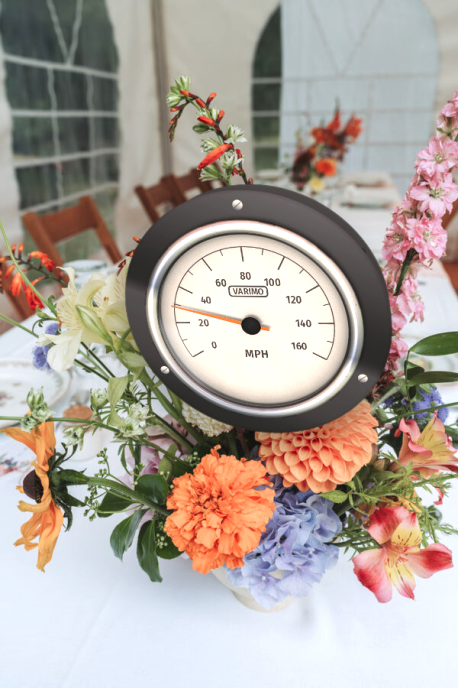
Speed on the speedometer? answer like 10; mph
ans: 30; mph
